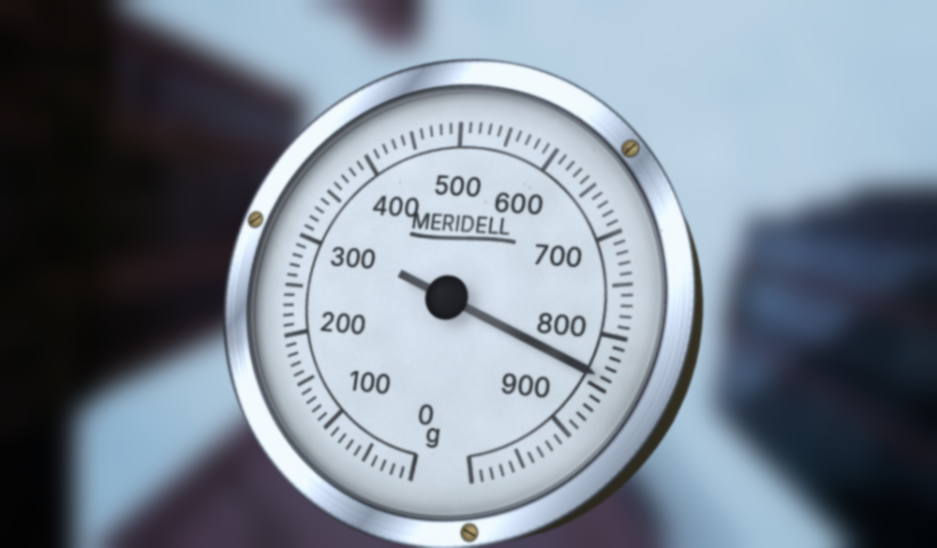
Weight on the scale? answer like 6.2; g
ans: 840; g
